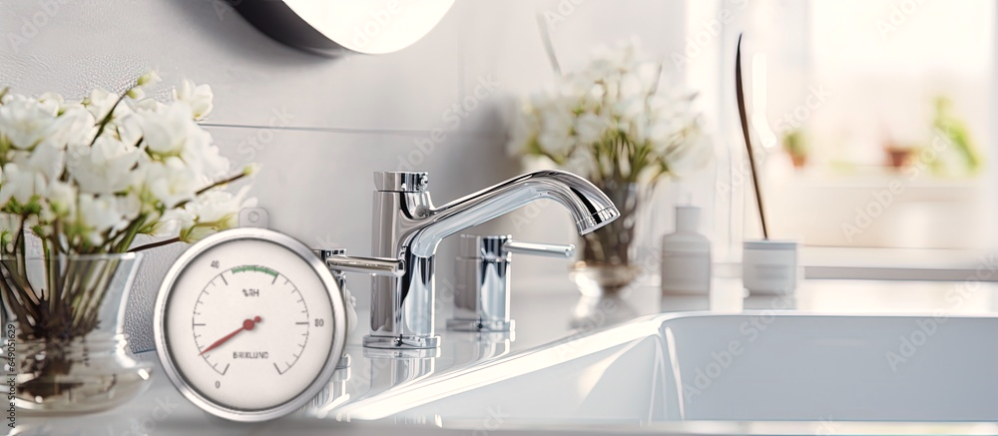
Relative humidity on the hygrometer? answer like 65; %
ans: 10; %
